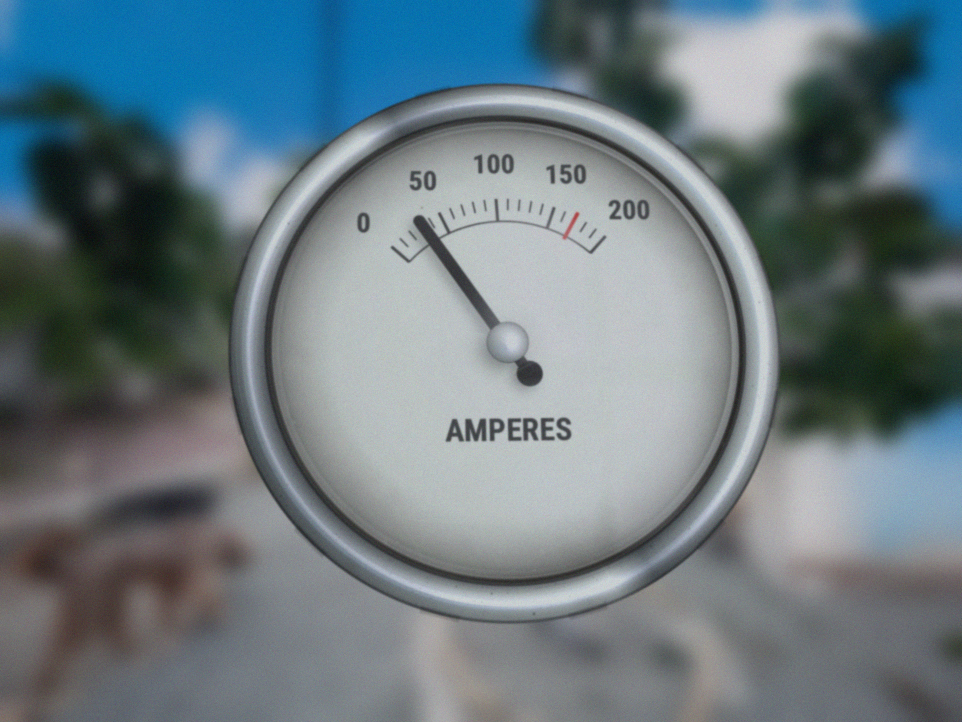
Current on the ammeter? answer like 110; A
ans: 30; A
